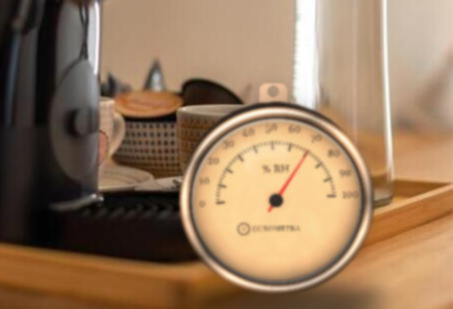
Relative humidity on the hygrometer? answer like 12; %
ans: 70; %
